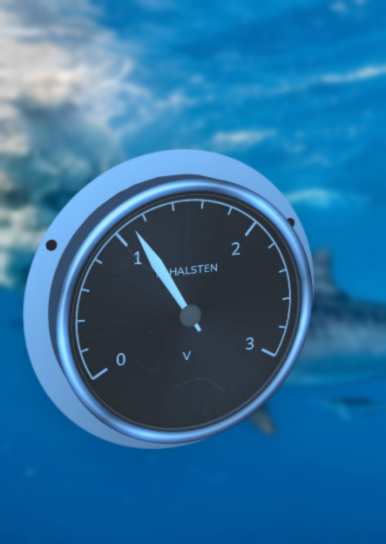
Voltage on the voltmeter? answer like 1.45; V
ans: 1.1; V
